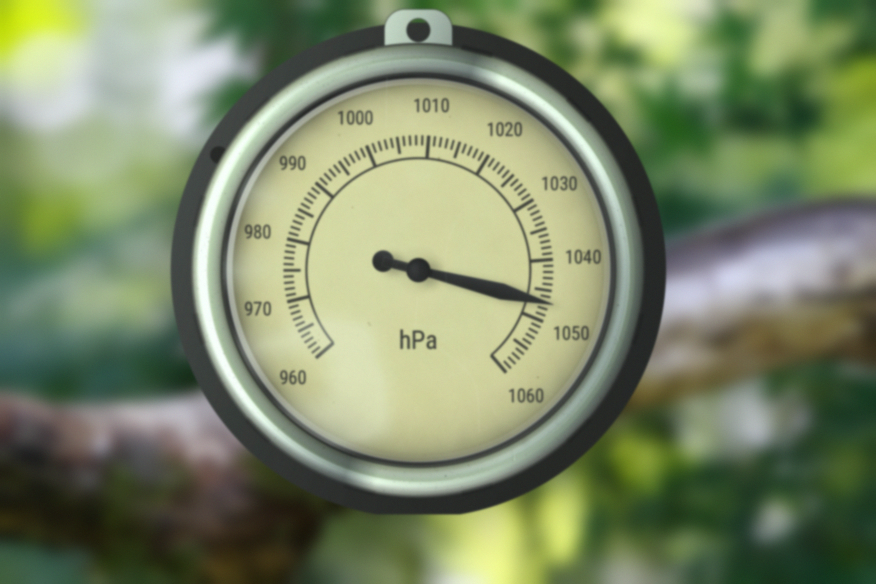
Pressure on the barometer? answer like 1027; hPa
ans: 1047; hPa
